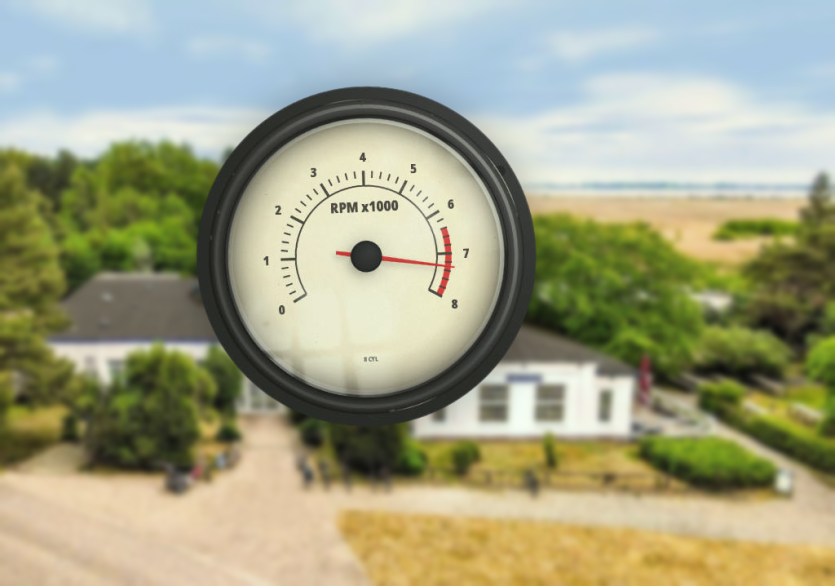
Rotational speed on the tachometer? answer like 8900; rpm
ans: 7300; rpm
